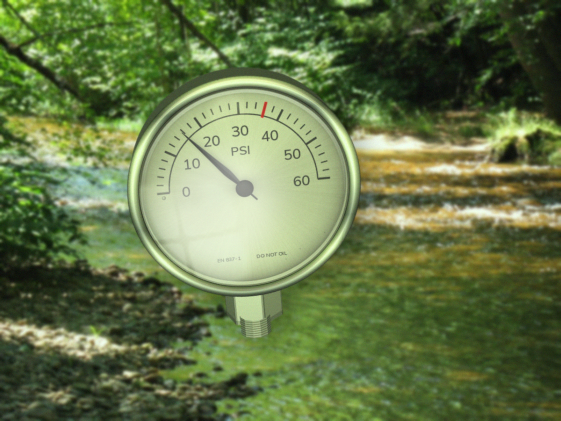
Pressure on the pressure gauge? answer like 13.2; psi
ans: 16; psi
